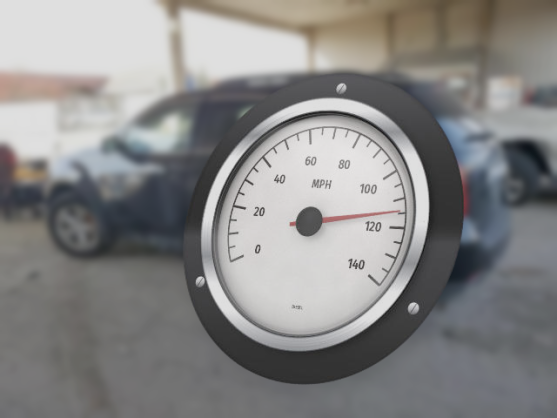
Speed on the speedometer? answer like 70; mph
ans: 115; mph
